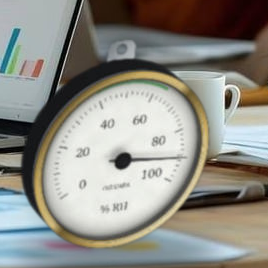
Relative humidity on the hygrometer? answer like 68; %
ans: 90; %
